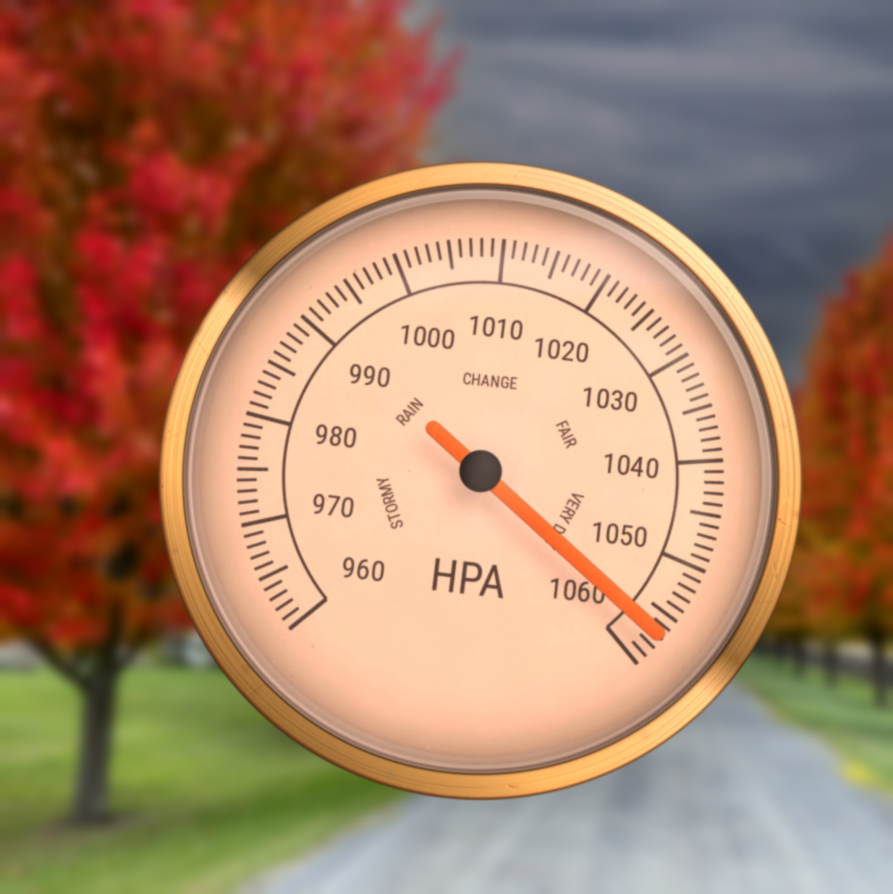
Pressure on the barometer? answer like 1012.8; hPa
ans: 1057; hPa
